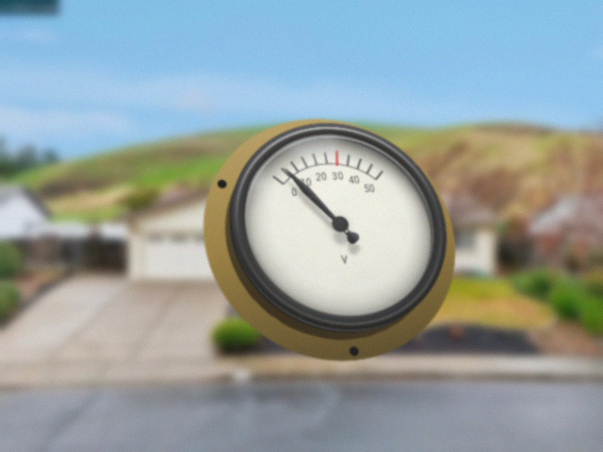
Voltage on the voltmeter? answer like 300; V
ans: 5; V
